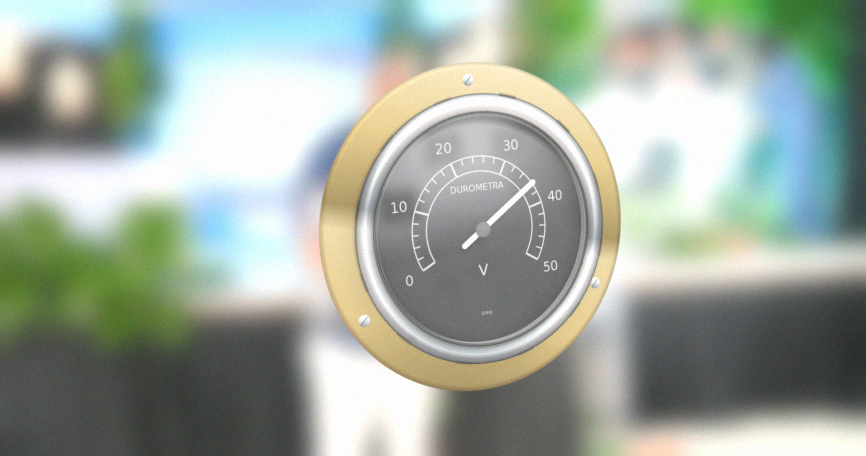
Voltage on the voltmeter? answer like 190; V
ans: 36; V
